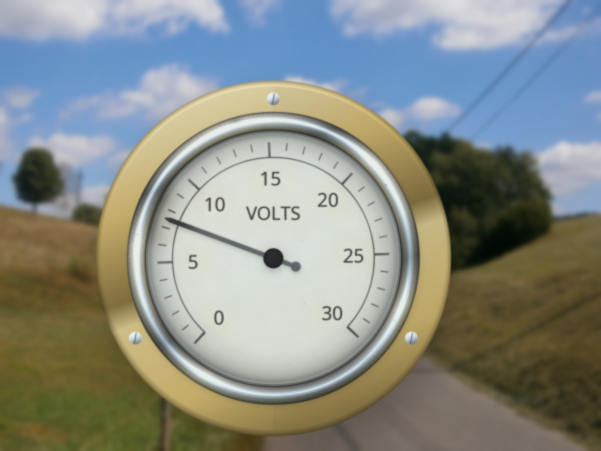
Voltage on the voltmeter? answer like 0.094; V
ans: 7.5; V
